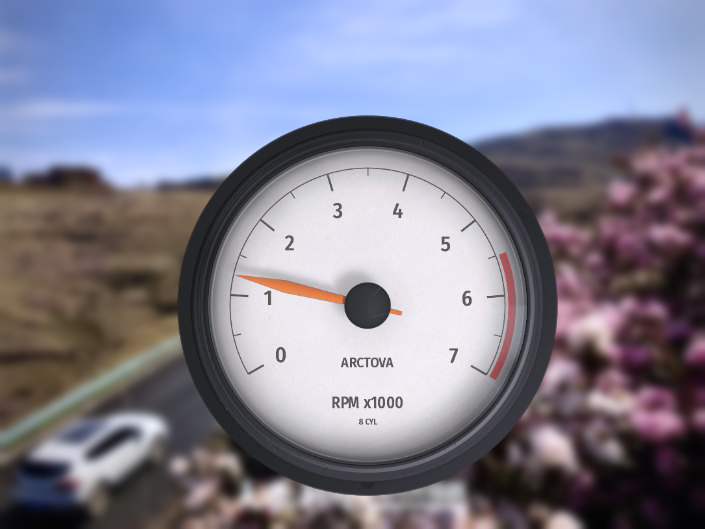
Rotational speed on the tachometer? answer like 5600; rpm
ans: 1250; rpm
